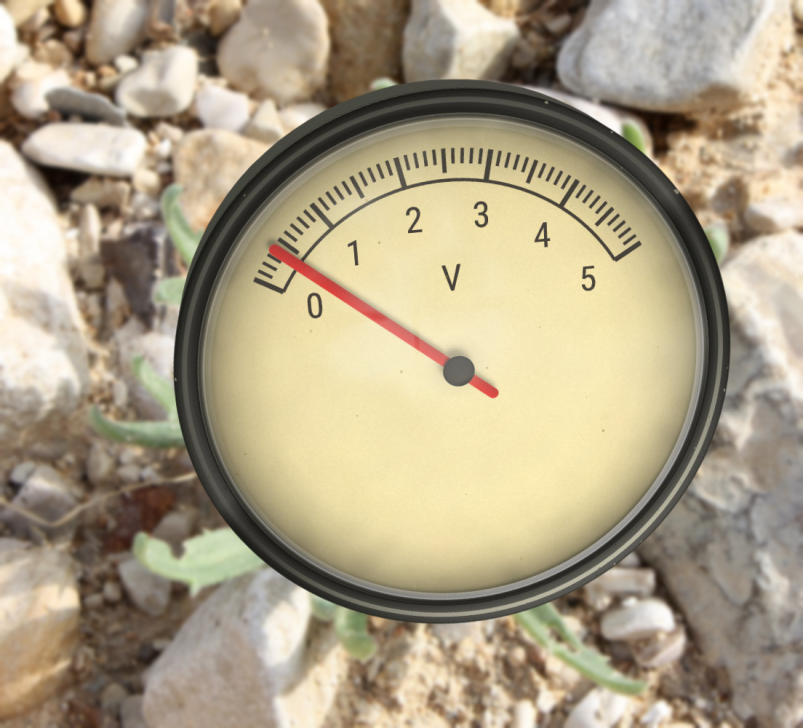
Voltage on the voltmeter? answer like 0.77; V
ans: 0.4; V
